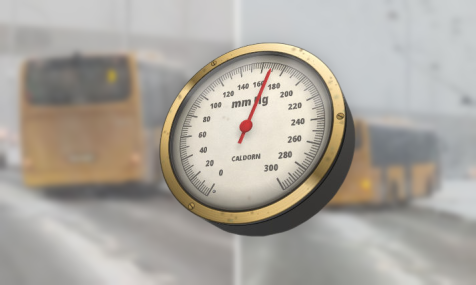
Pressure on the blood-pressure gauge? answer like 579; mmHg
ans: 170; mmHg
